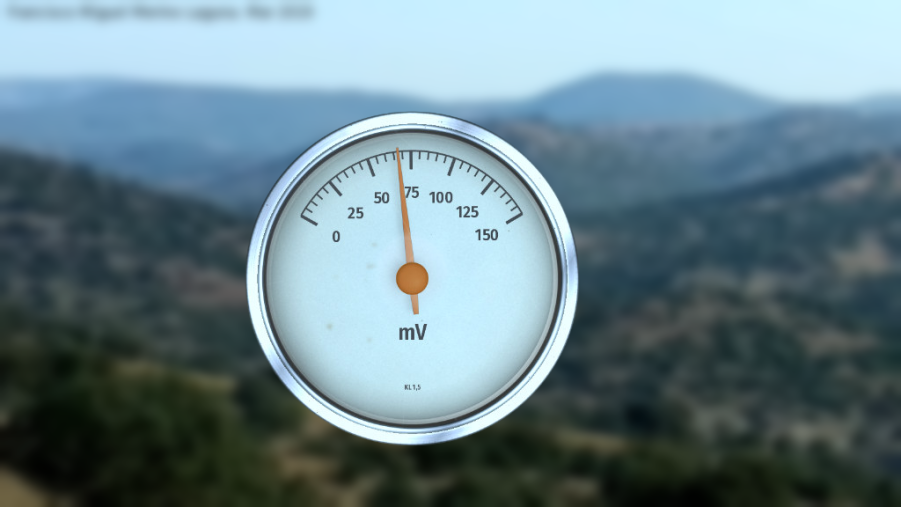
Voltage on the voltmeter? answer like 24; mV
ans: 67.5; mV
